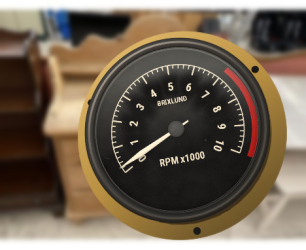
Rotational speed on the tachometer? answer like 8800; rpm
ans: 200; rpm
